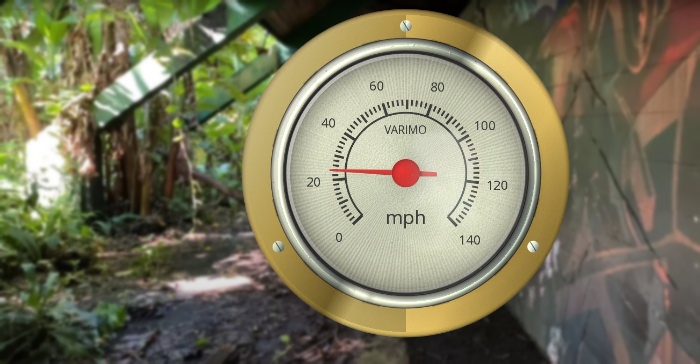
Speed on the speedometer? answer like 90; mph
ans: 24; mph
